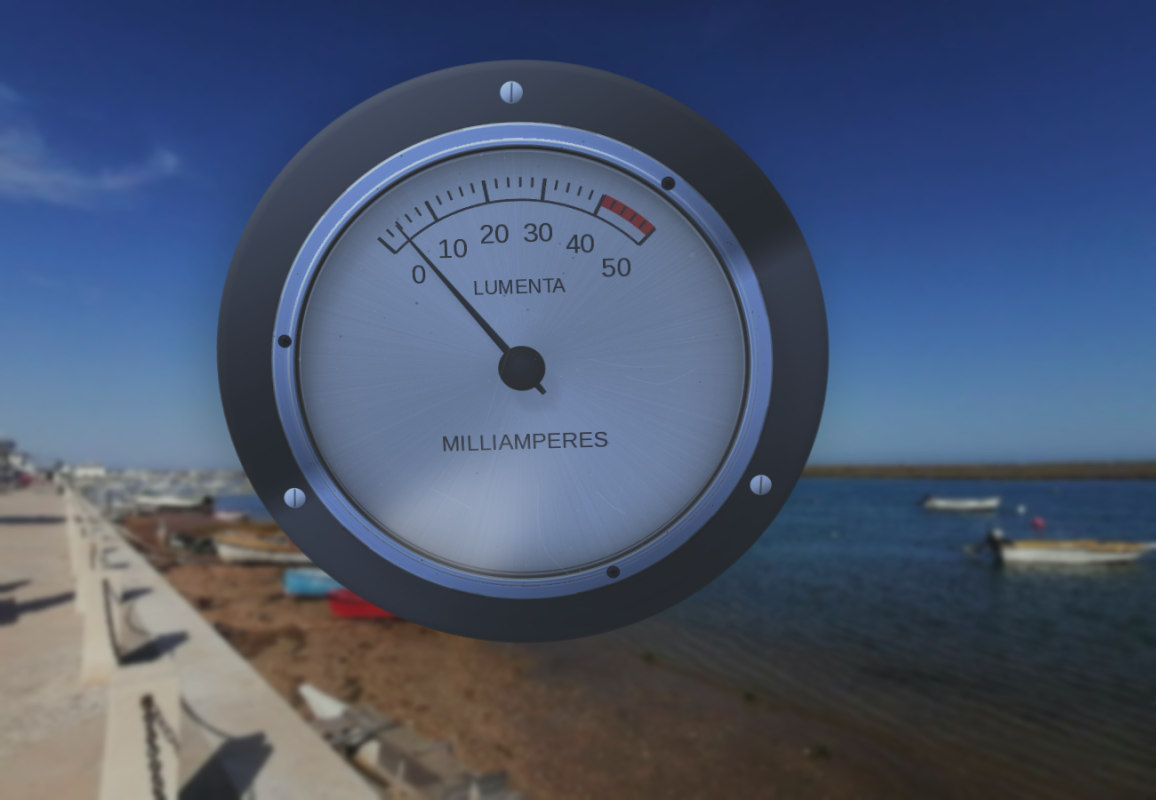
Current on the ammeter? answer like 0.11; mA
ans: 4; mA
